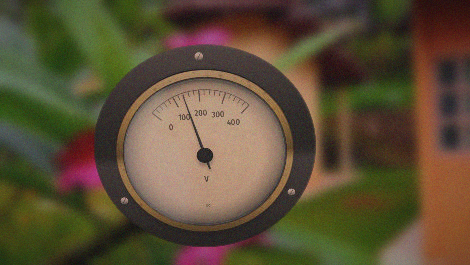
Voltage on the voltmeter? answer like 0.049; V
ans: 140; V
